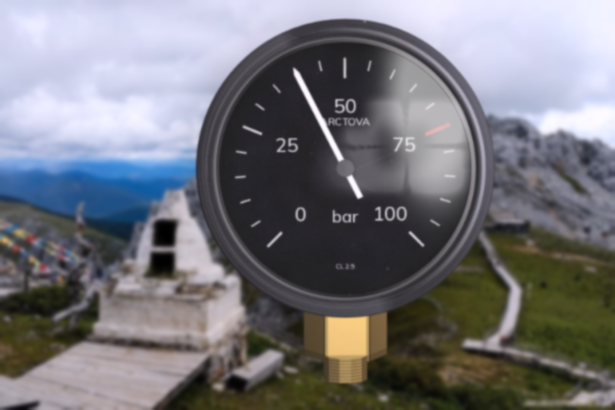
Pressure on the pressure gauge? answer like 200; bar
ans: 40; bar
